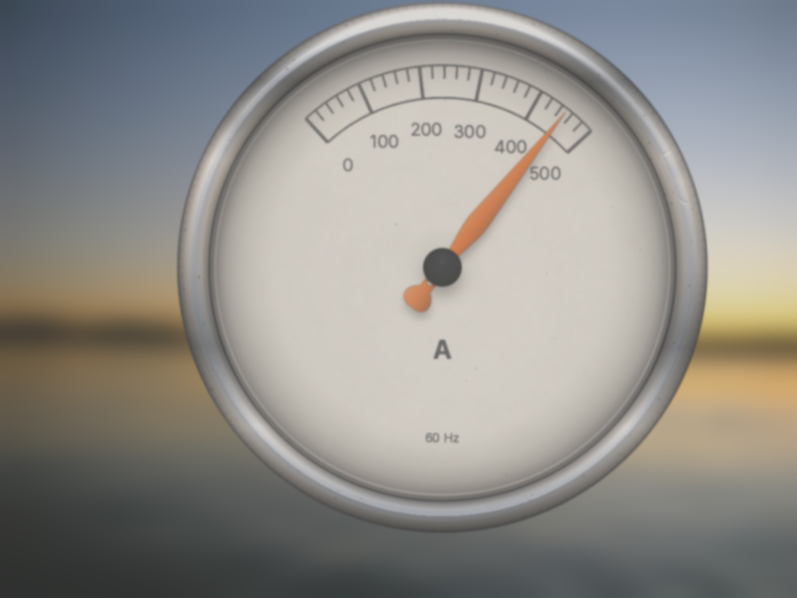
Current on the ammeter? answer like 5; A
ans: 450; A
